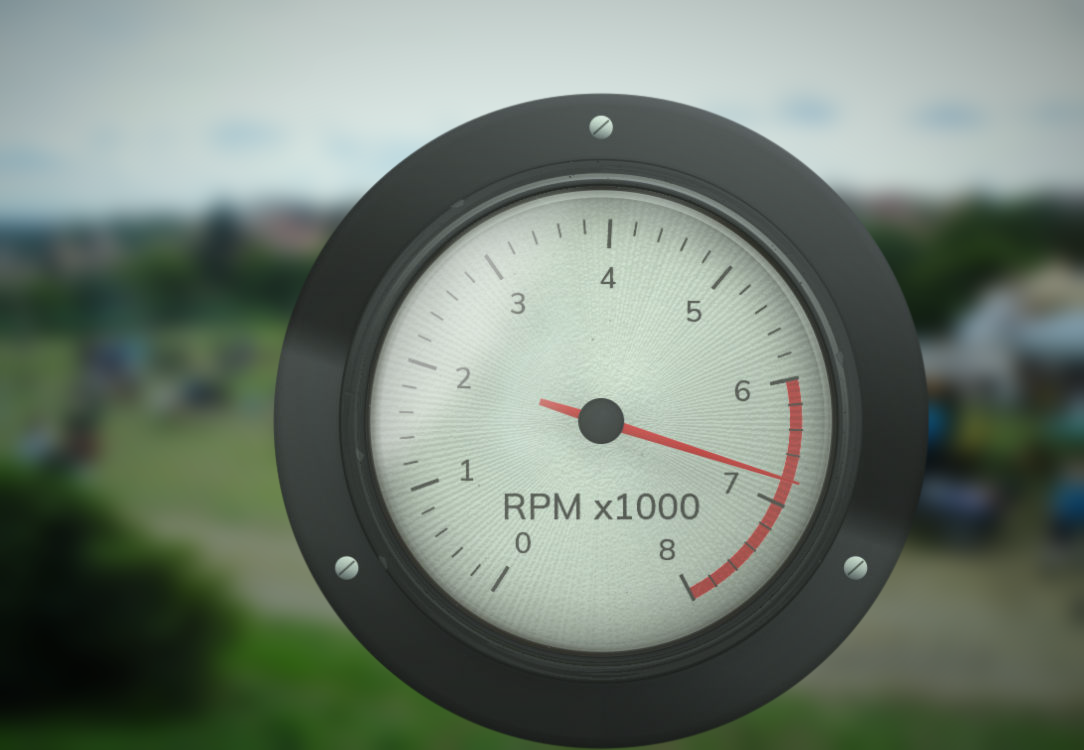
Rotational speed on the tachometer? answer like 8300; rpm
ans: 6800; rpm
